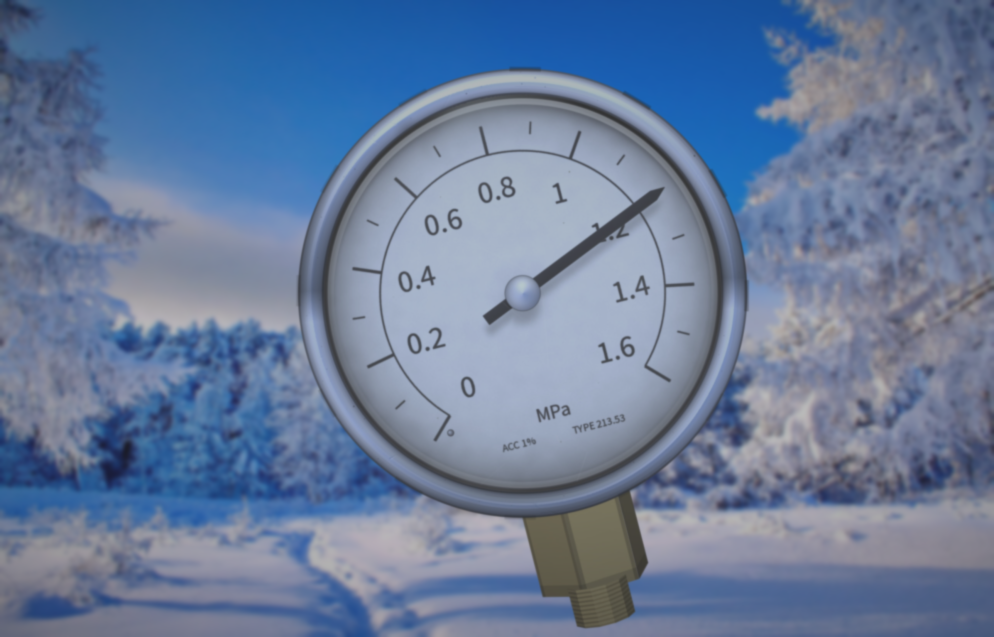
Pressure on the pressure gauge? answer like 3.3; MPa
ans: 1.2; MPa
